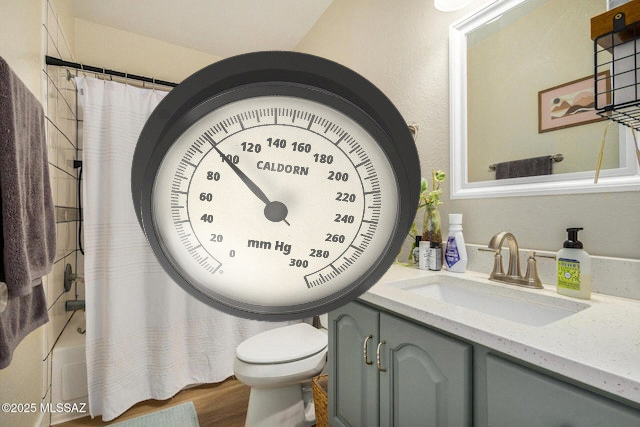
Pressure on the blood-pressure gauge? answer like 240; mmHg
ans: 100; mmHg
